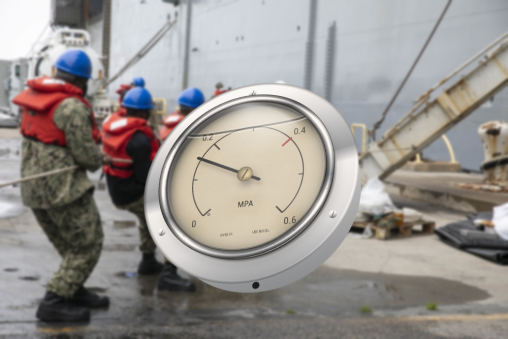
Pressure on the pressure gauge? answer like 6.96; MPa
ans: 0.15; MPa
